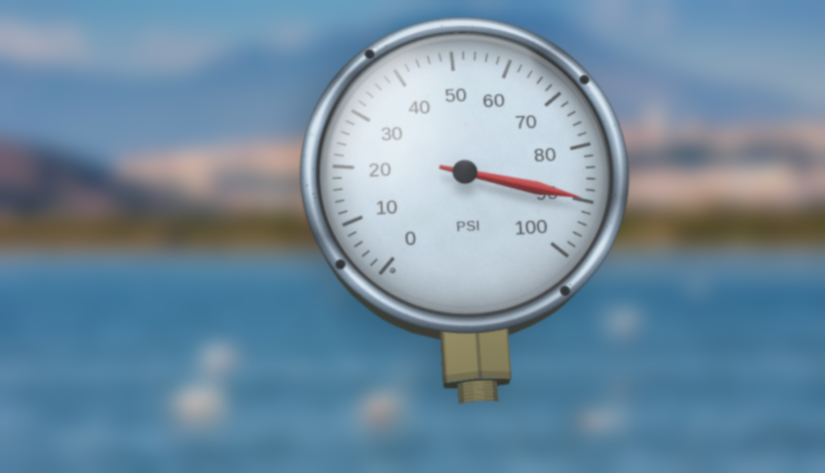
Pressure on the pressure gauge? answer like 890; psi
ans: 90; psi
